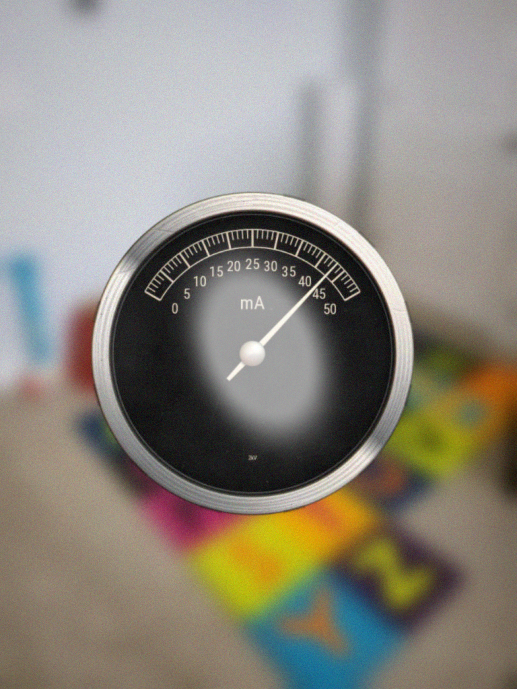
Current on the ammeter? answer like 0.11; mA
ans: 43; mA
